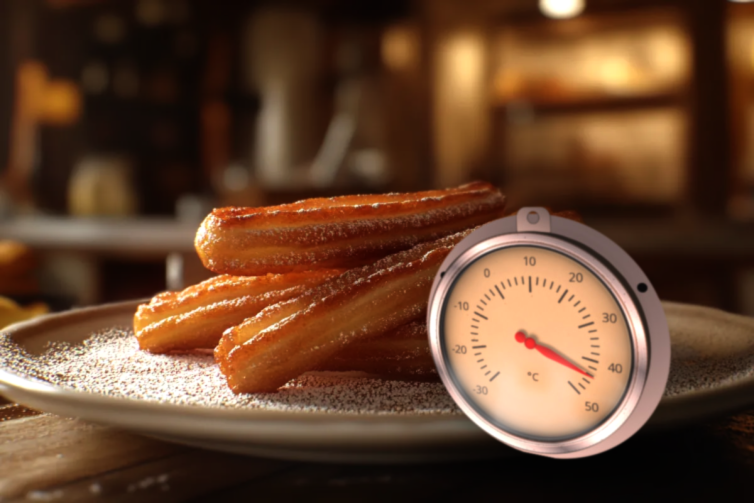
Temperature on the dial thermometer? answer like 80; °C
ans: 44; °C
